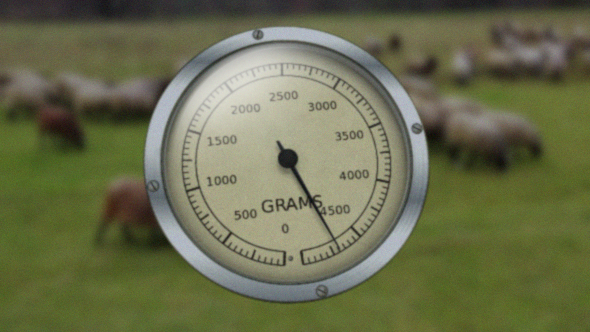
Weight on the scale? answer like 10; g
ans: 4700; g
